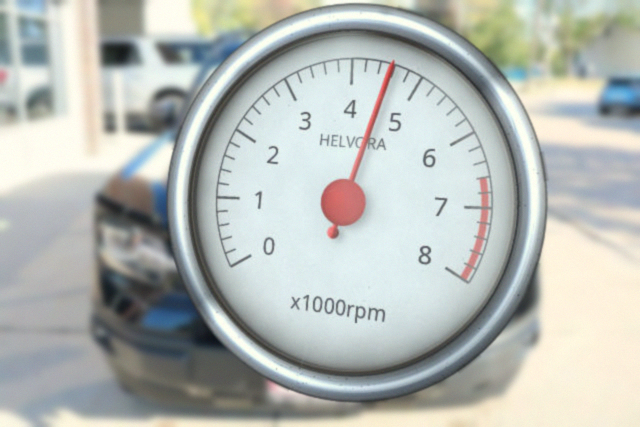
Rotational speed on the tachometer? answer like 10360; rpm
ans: 4600; rpm
